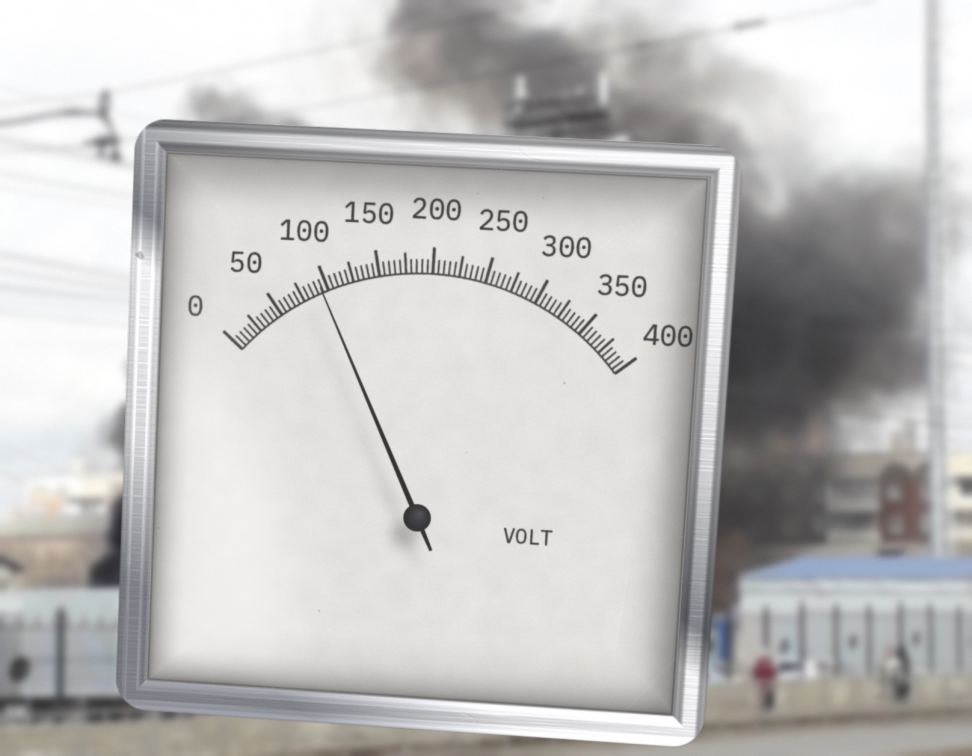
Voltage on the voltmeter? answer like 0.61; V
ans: 95; V
